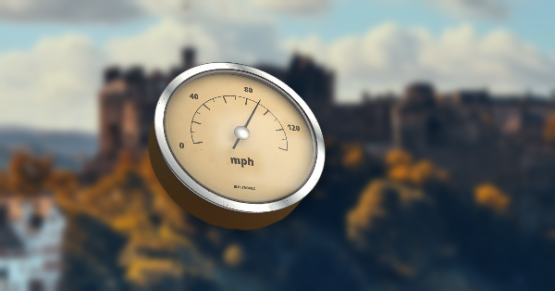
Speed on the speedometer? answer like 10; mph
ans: 90; mph
